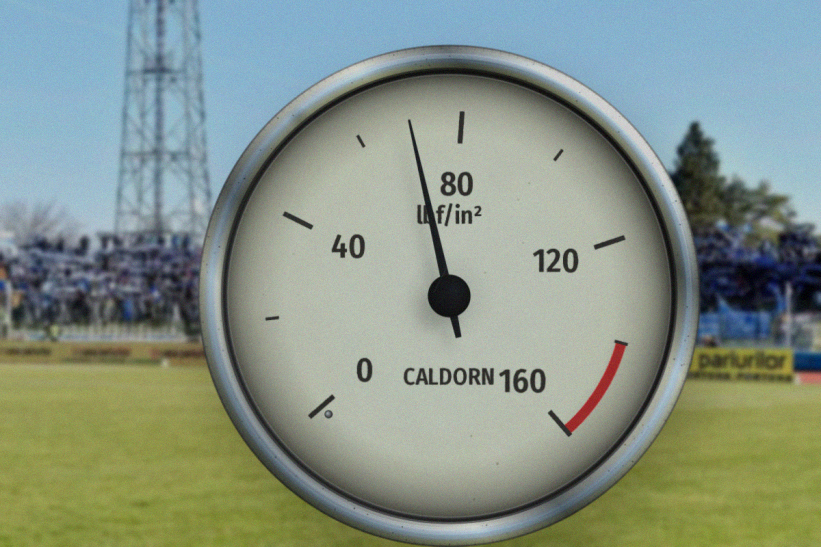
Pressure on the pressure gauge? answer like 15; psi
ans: 70; psi
